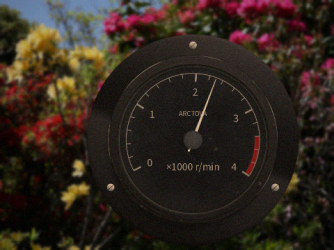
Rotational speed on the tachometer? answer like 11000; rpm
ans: 2300; rpm
